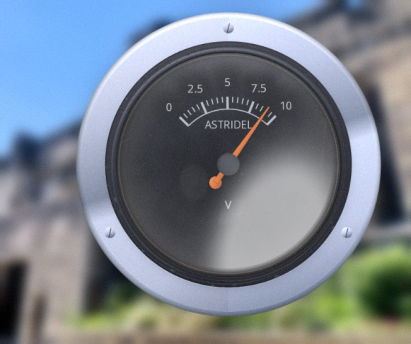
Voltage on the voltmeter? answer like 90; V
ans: 9; V
